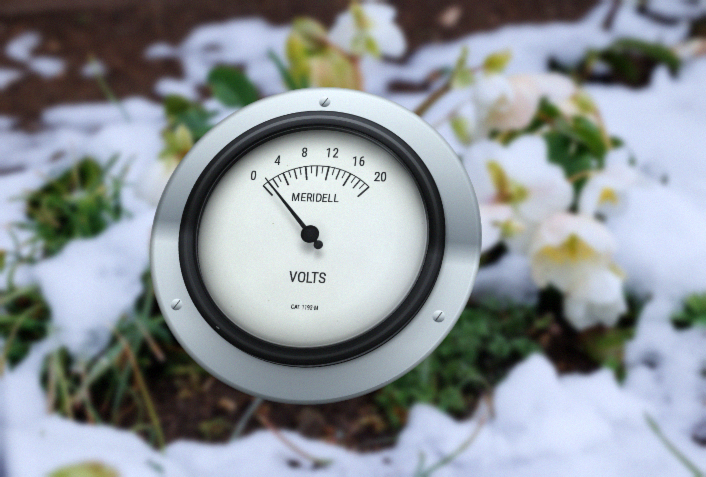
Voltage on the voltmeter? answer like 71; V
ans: 1; V
